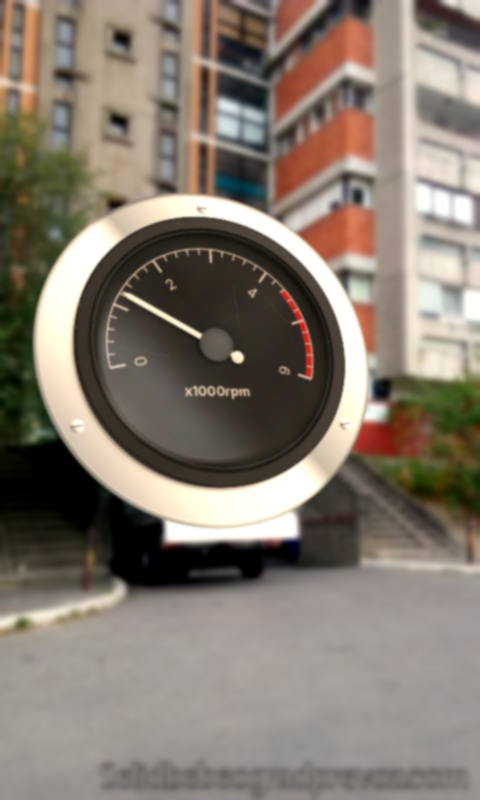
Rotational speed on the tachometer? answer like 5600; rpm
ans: 1200; rpm
